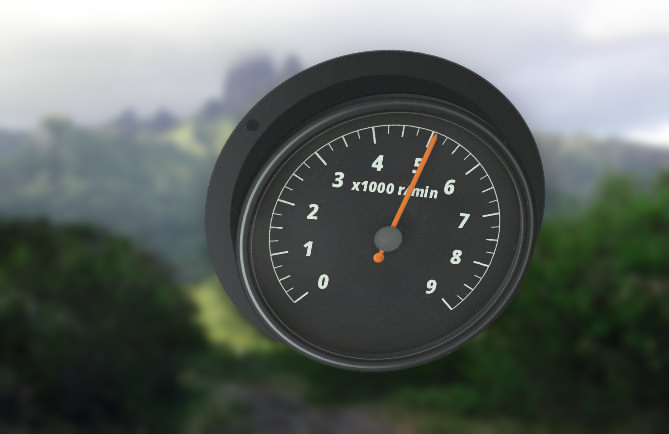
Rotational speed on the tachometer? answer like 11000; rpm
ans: 5000; rpm
